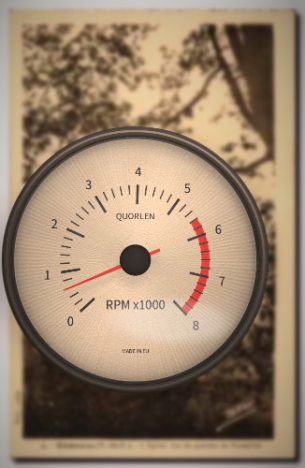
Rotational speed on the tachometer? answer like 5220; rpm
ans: 600; rpm
